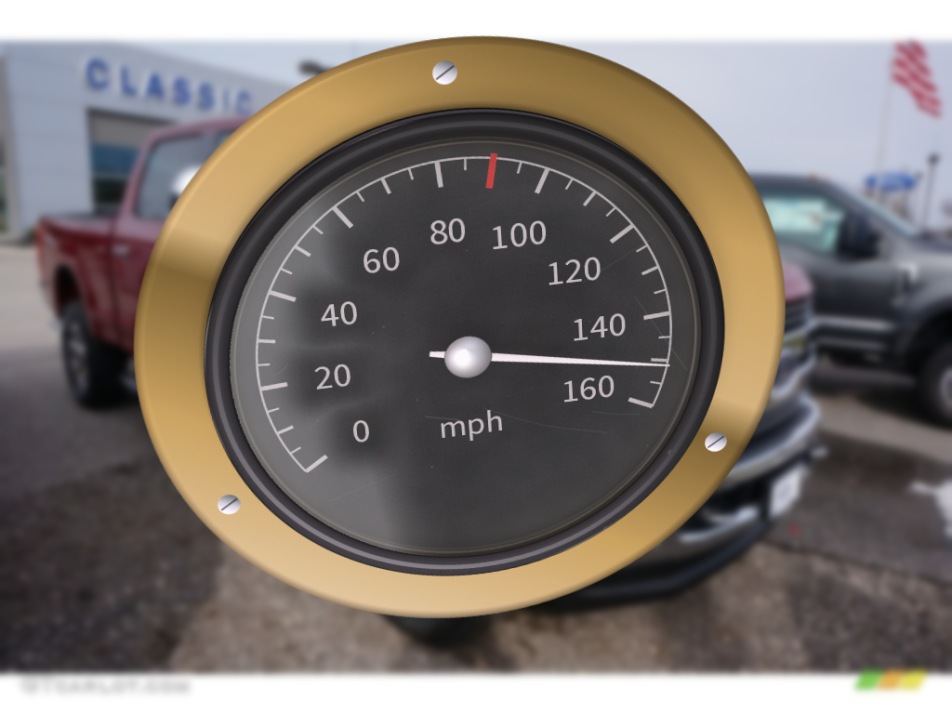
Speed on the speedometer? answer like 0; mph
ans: 150; mph
